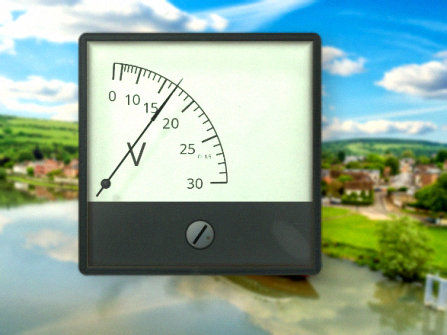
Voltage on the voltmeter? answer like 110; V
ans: 17; V
